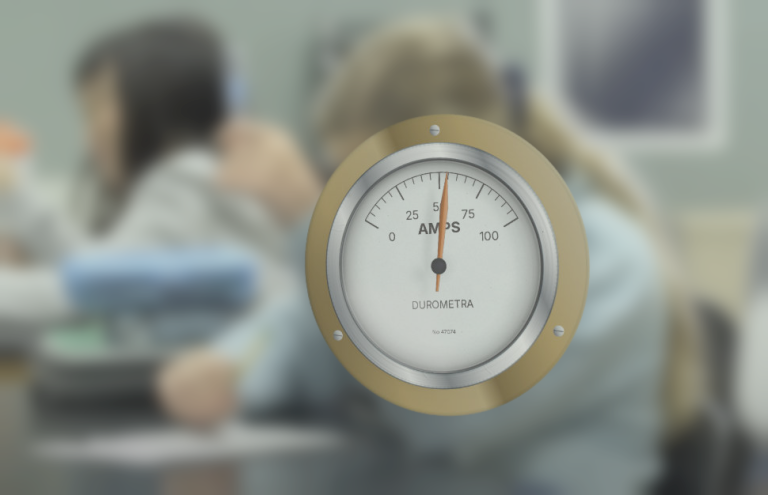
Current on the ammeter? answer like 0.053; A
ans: 55; A
